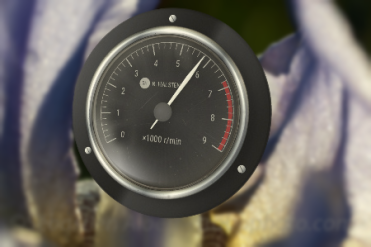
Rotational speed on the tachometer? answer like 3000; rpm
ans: 5800; rpm
